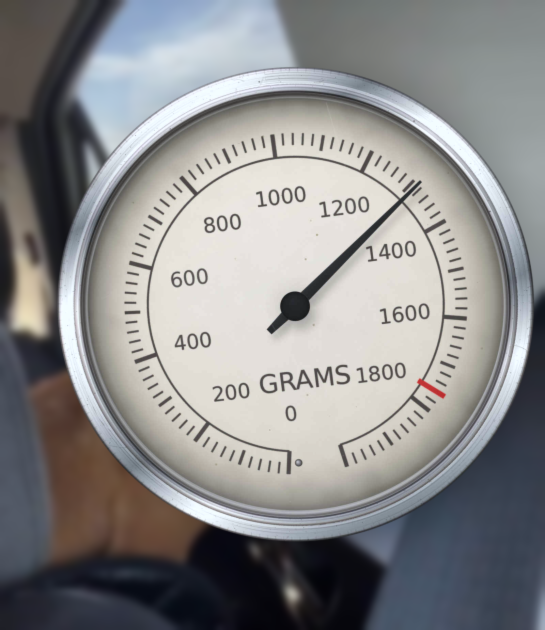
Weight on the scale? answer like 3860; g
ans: 1310; g
